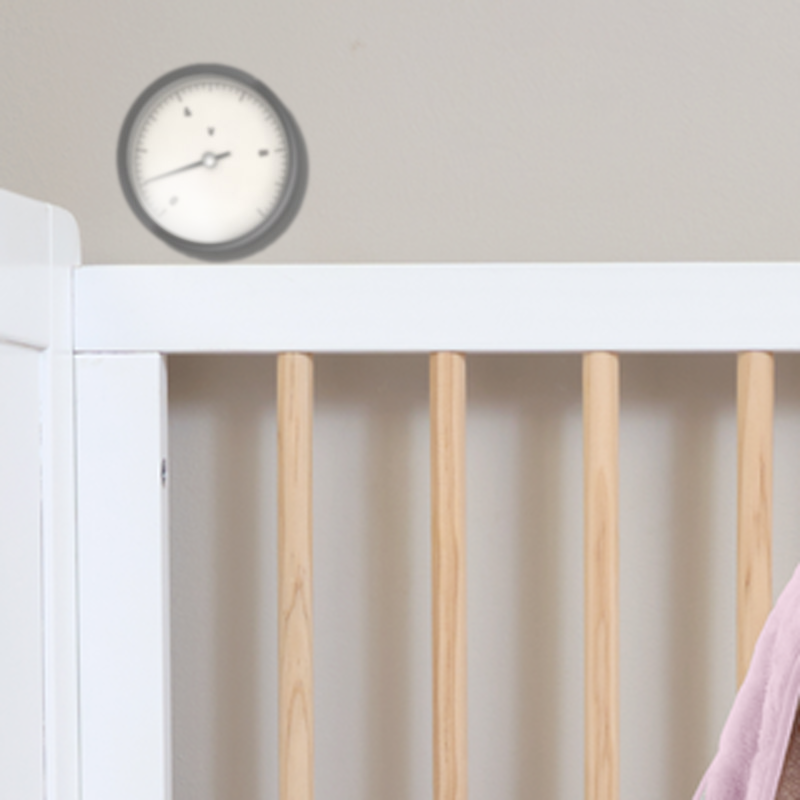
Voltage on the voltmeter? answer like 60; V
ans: 1; V
